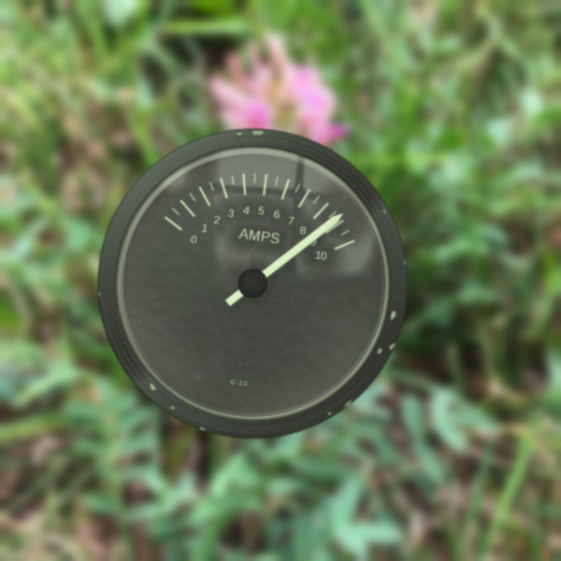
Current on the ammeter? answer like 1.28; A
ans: 8.75; A
